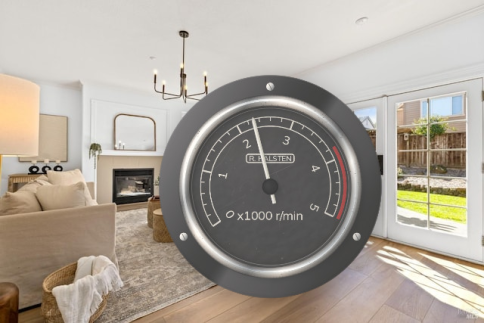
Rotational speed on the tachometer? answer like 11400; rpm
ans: 2300; rpm
